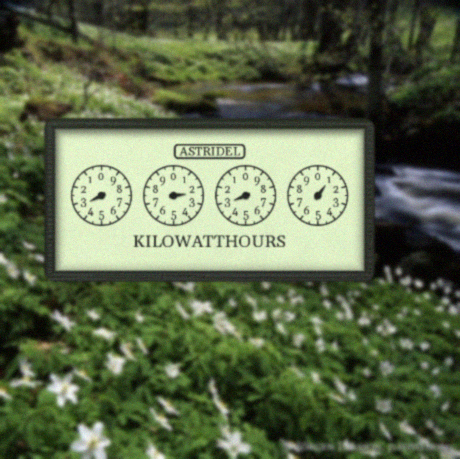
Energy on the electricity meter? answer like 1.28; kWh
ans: 3231; kWh
